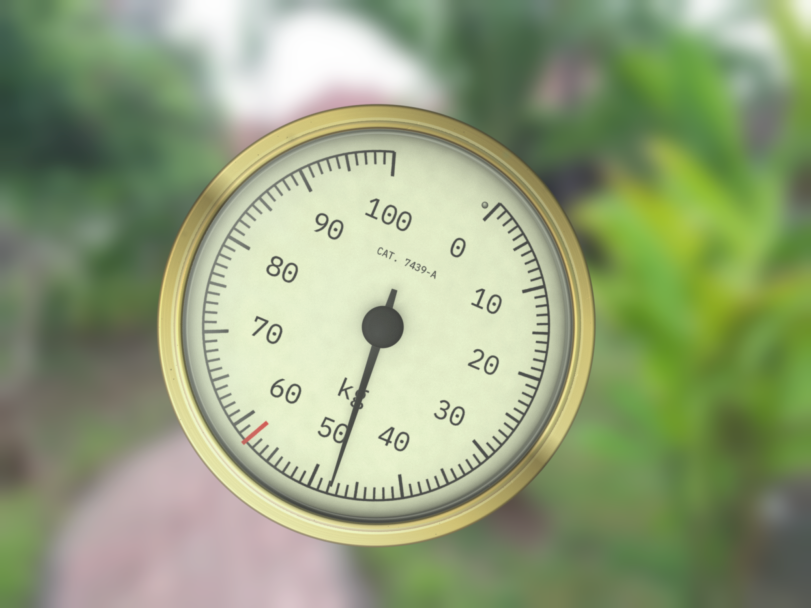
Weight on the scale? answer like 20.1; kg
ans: 48; kg
